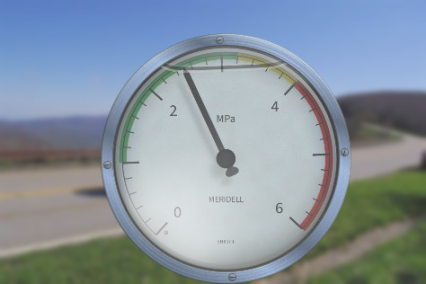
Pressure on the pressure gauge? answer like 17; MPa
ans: 2.5; MPa
